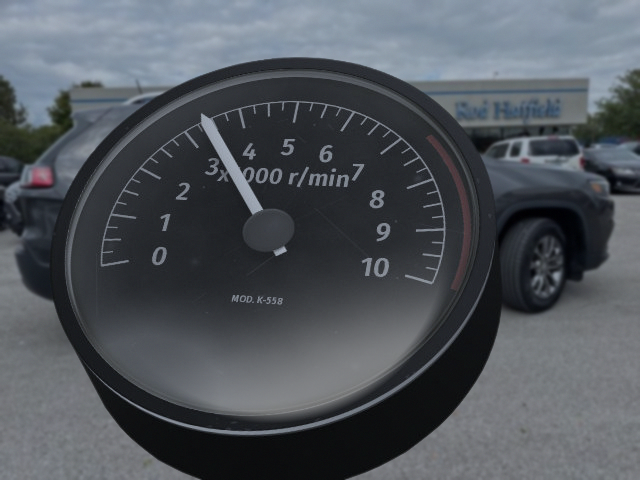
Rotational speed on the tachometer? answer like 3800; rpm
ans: 3375; rpm
